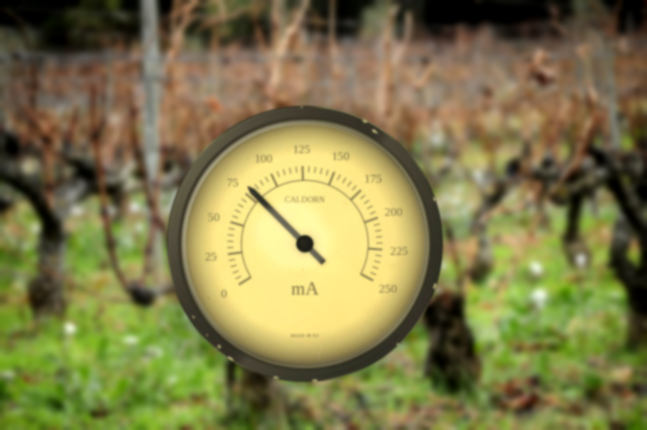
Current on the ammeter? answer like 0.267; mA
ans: 80; mA
